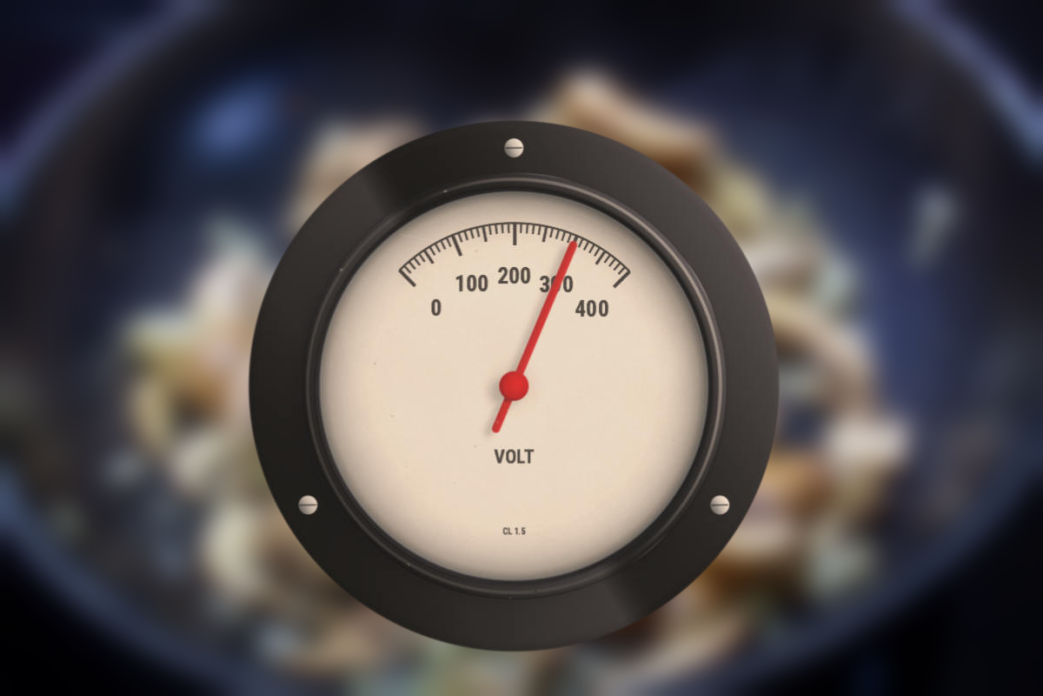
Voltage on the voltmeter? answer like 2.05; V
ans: 300; V
